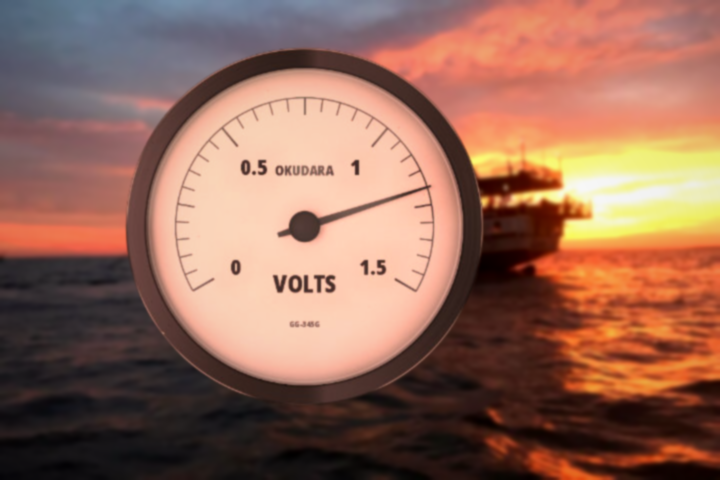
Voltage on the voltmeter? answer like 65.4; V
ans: 1.2; V
